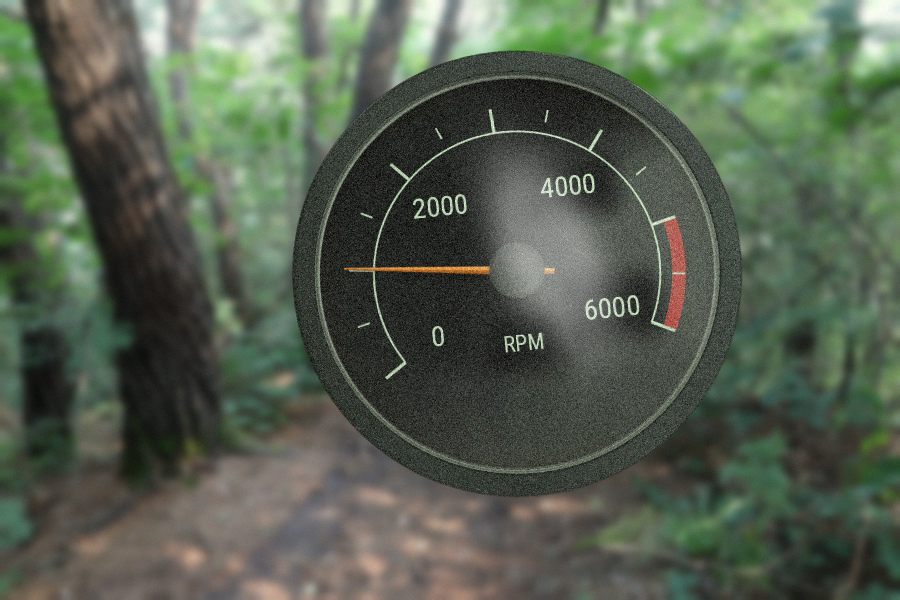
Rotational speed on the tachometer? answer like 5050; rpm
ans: 1000; rpm
